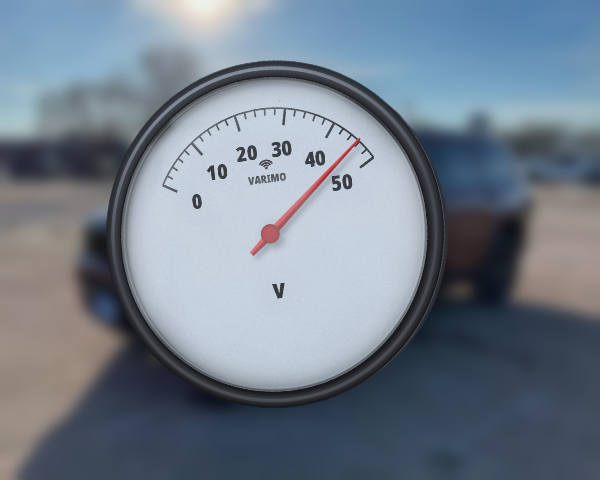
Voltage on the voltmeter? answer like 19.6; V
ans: 46; V
